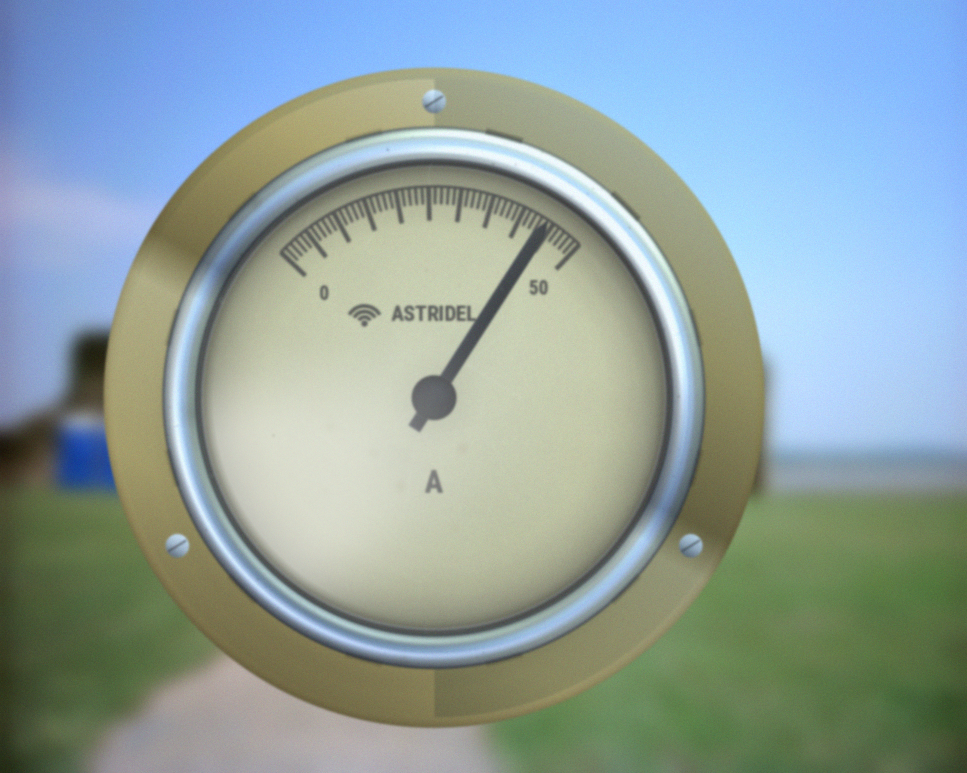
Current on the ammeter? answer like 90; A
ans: 44; A
